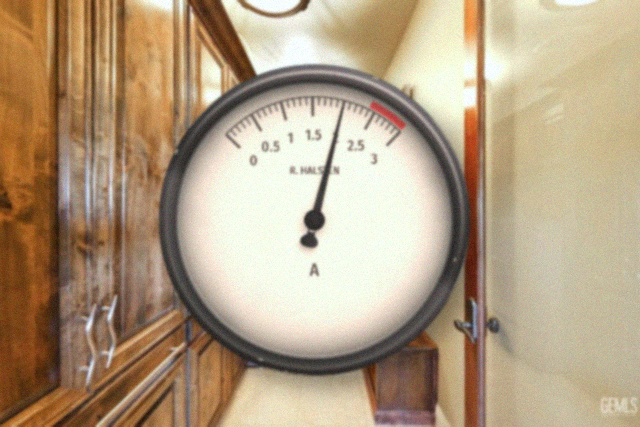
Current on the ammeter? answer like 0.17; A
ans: 2; A
